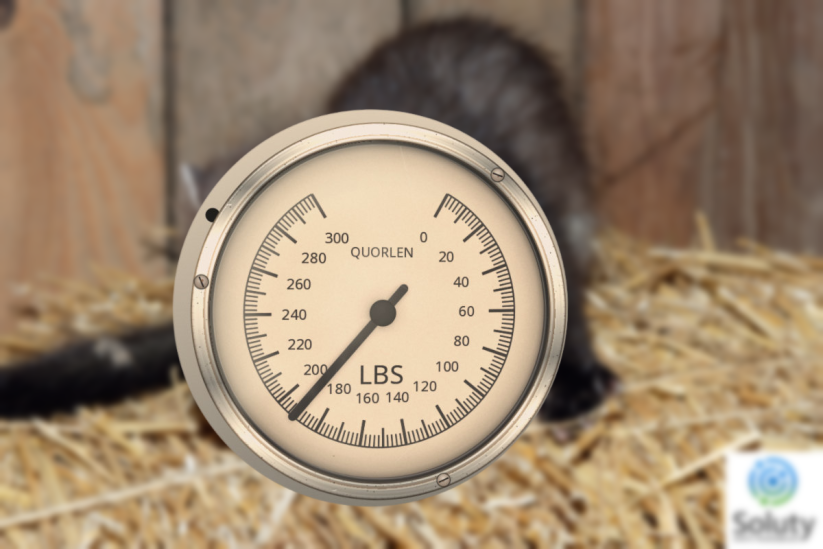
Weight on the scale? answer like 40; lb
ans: 192; lb
